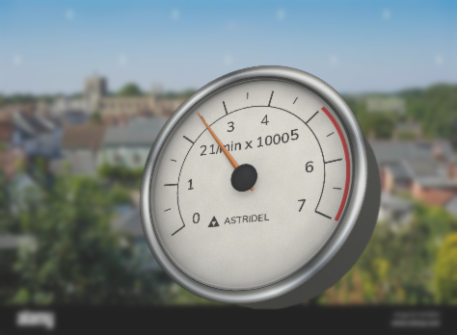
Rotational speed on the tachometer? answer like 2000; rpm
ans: 2500; rpm
